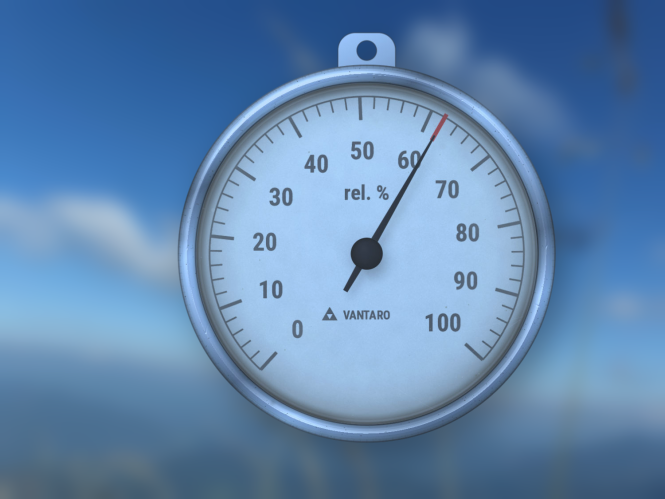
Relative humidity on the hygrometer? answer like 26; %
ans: 62; %
